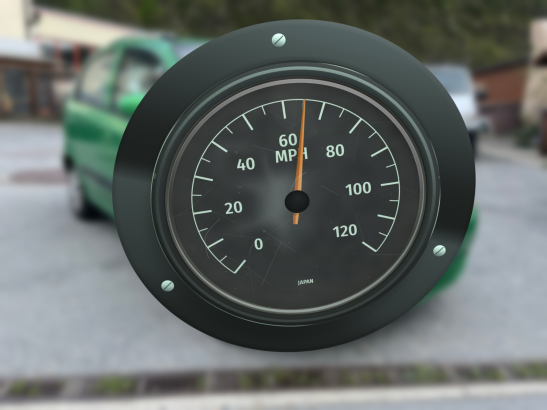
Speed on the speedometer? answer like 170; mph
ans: 65; mph
